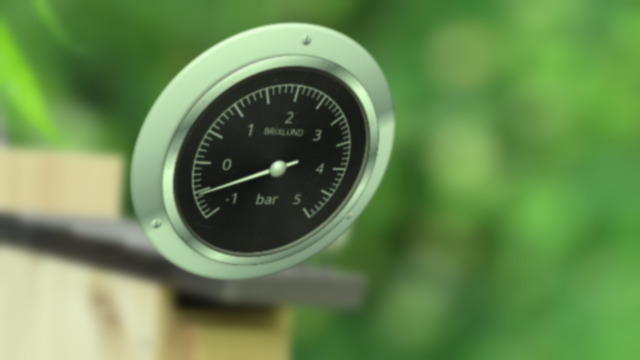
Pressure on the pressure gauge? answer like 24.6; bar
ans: -0.5; bar
